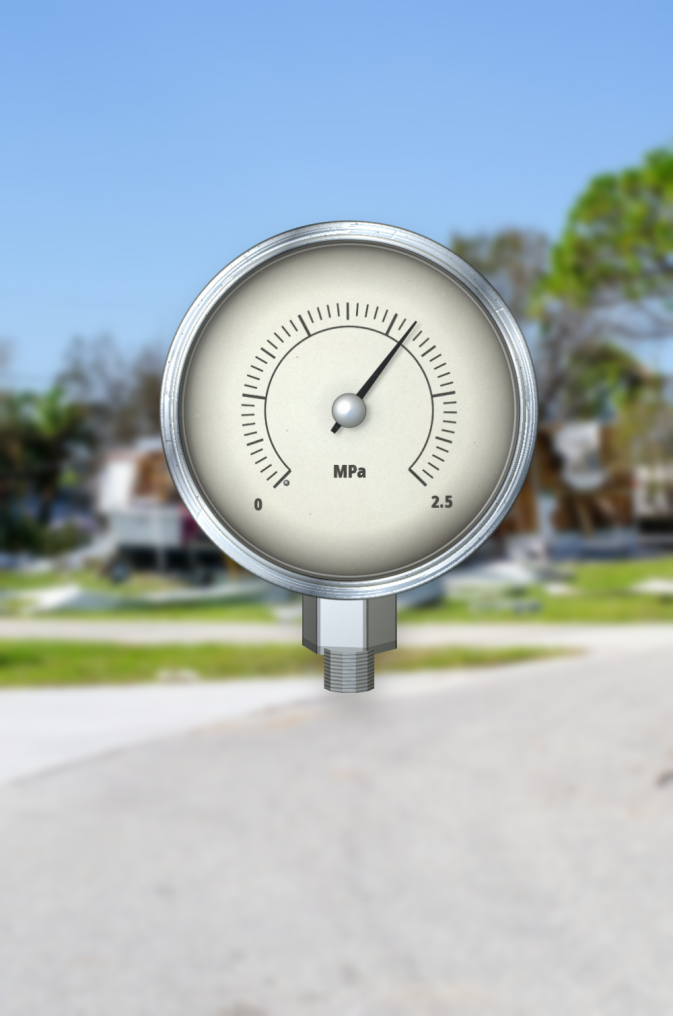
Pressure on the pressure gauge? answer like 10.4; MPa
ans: 1.6; MPa
